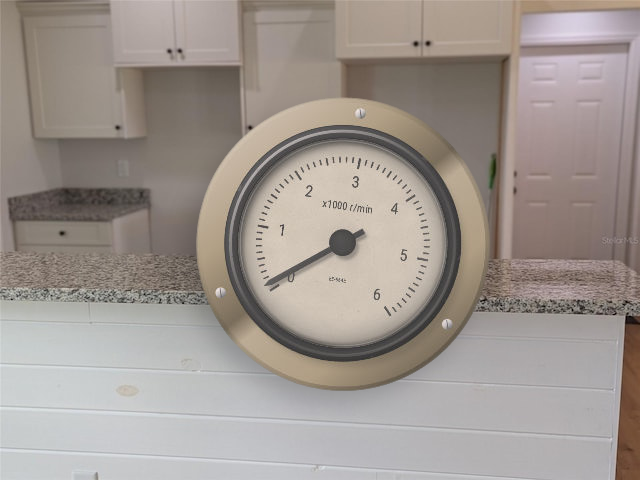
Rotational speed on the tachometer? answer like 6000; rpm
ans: 100; rpm
